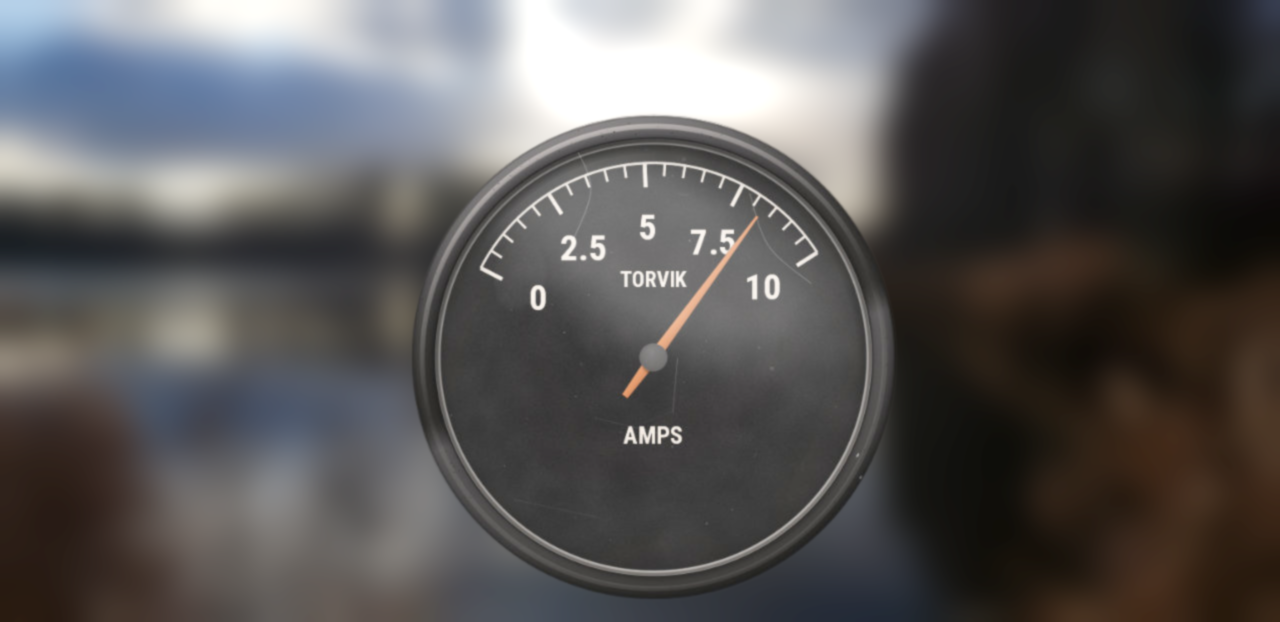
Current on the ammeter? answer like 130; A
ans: 8.25; A
